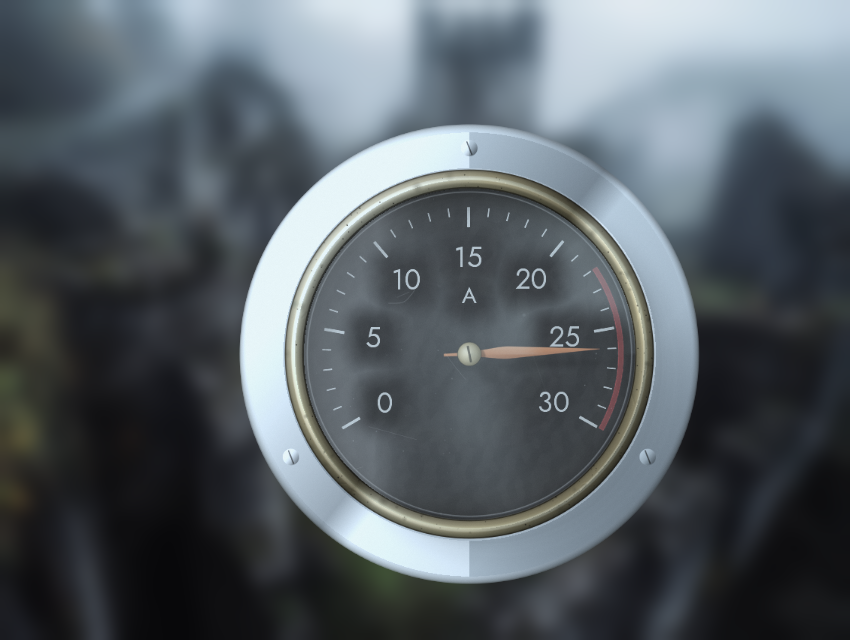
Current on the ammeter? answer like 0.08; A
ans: 26; A
